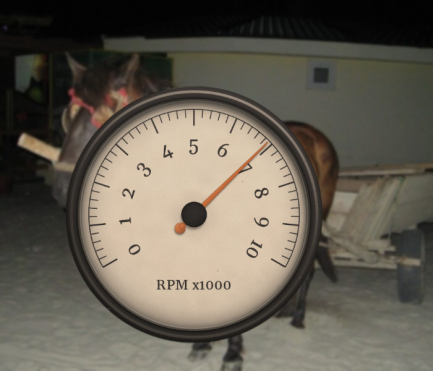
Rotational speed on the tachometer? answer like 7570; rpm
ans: 6900; rpm
